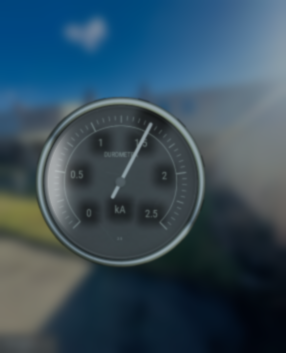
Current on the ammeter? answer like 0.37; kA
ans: 1.5; kA
